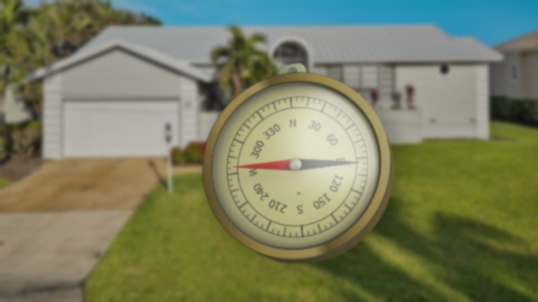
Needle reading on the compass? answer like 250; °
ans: 275; °
